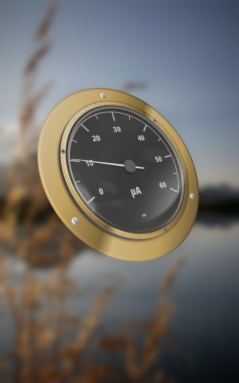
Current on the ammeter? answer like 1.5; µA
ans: 10; µA
